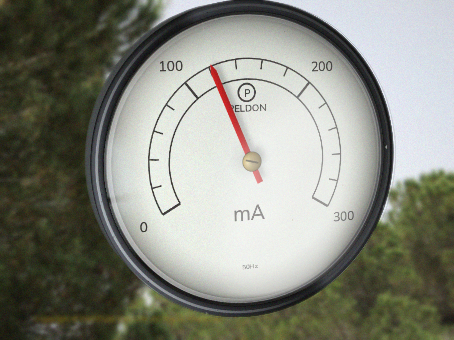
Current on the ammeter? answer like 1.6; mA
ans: 120; mA
